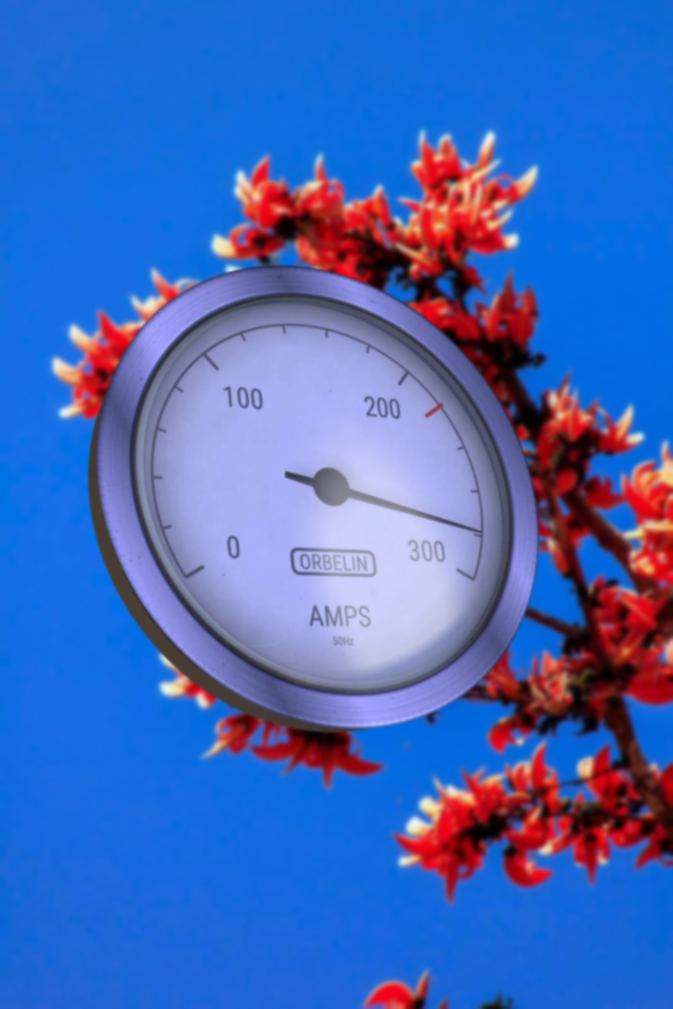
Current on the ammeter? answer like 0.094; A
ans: 280; A
